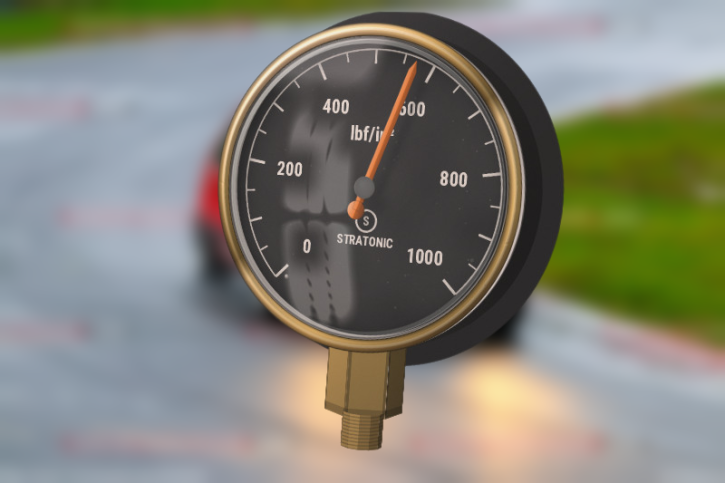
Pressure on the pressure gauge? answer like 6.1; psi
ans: 575; psi
